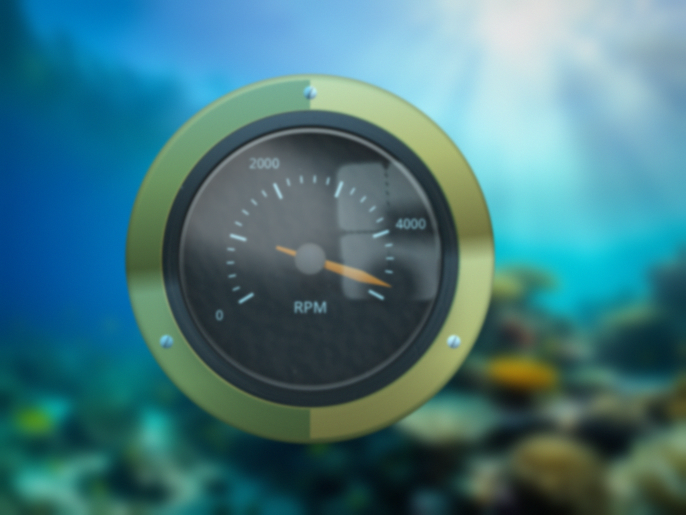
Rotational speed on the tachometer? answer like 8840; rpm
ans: 4800; rpm
